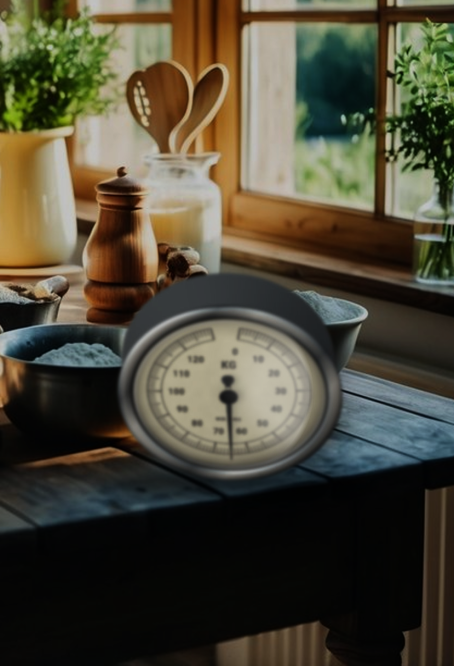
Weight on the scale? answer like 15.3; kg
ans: 65; kg
